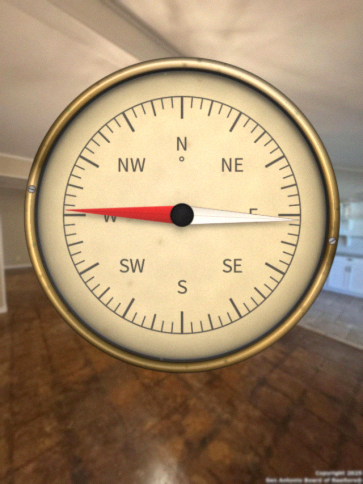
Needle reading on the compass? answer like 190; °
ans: 272.5; °
